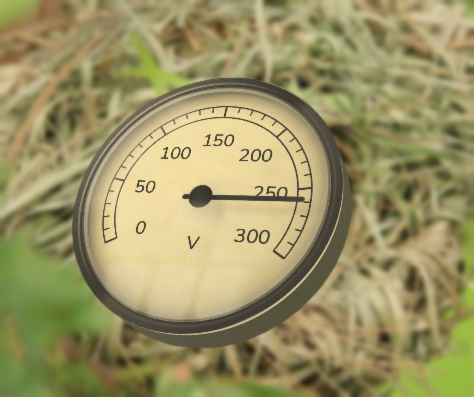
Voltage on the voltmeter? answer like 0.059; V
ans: 260; V
